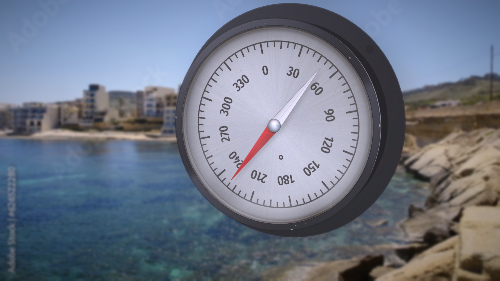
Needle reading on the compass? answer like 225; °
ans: 230; °
